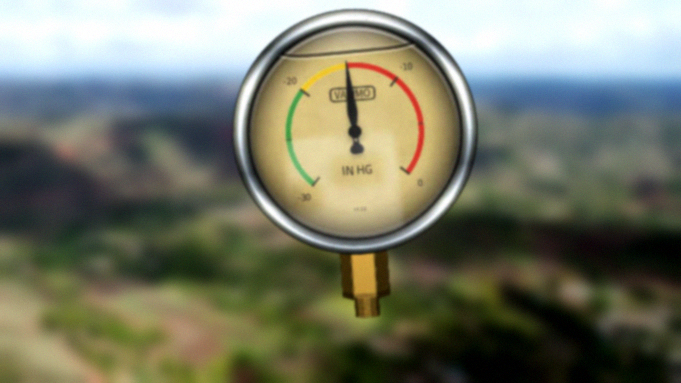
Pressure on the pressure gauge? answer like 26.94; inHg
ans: -15; inHg
